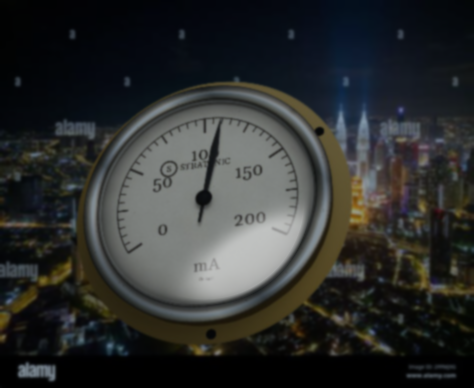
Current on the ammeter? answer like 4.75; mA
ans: 110; mA
